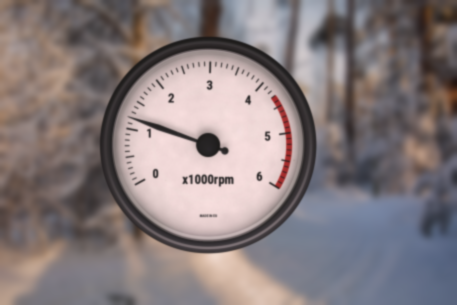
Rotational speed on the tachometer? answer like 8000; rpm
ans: 1200; rpm
